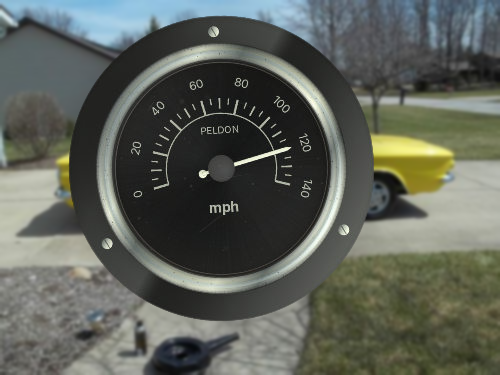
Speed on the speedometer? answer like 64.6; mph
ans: 120; mph
